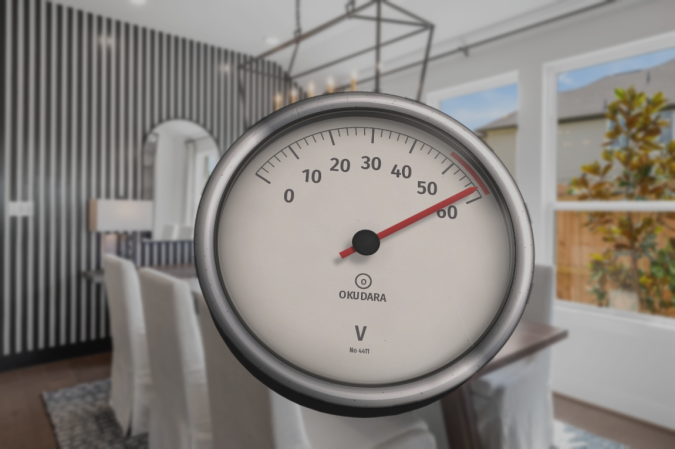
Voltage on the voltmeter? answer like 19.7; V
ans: 58; V
